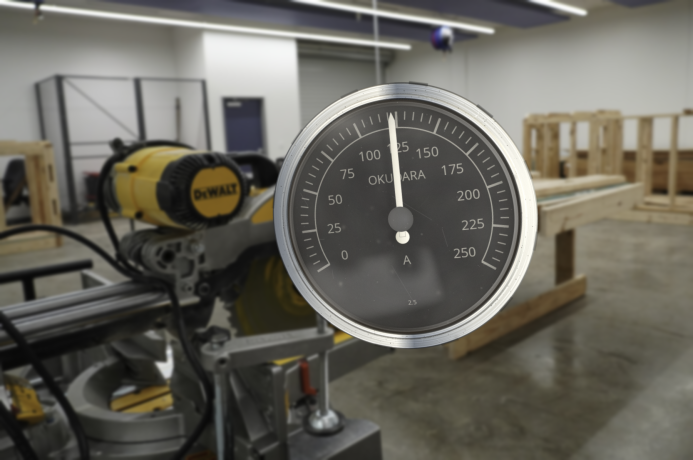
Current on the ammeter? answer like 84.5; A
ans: 122.5; A
